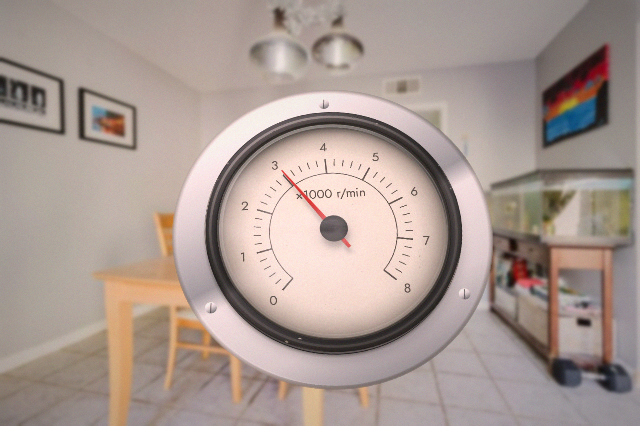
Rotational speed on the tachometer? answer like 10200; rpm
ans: 3000; rpm
